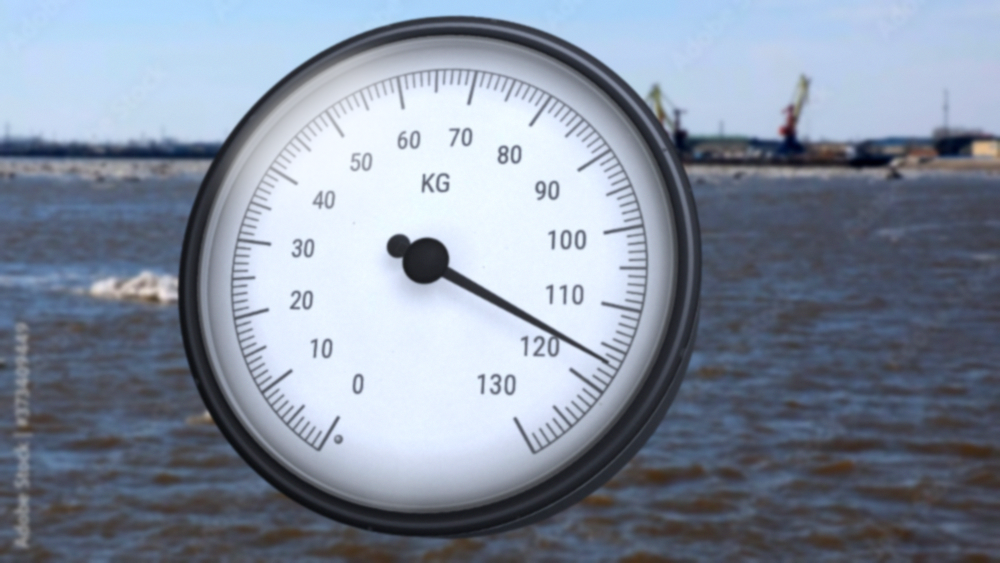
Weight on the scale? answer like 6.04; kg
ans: 117; kg
